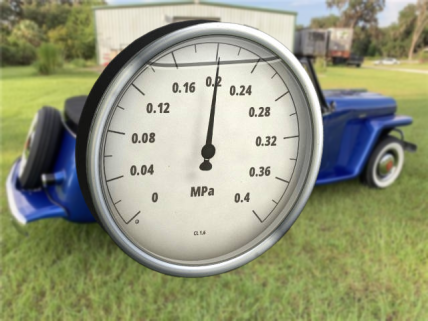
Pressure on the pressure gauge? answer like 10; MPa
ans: 0.2; MPa
